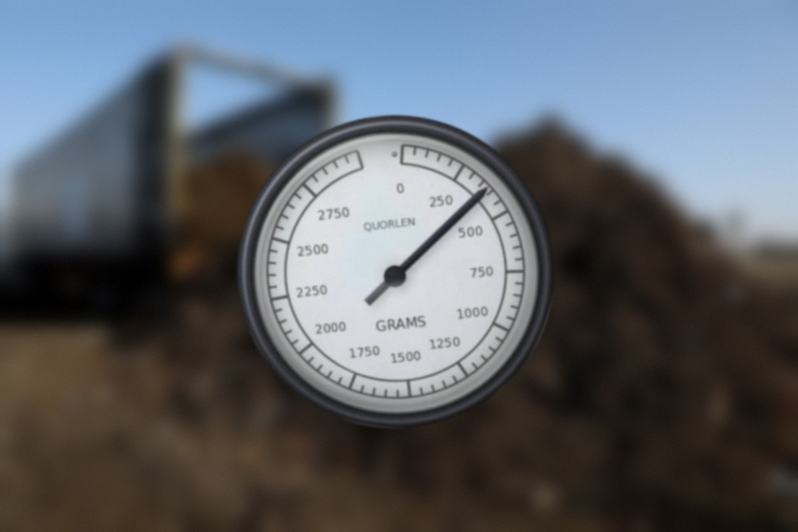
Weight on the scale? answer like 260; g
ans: 375; g
